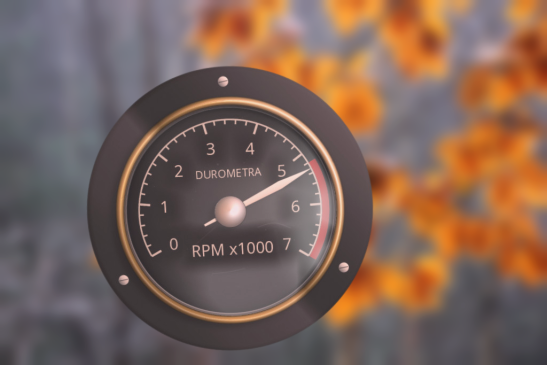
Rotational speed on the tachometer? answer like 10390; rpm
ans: 5300; rpm
